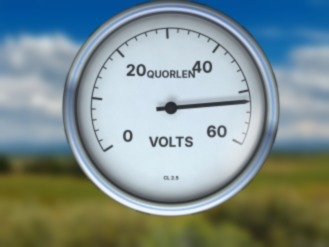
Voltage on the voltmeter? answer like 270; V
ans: 52; V
